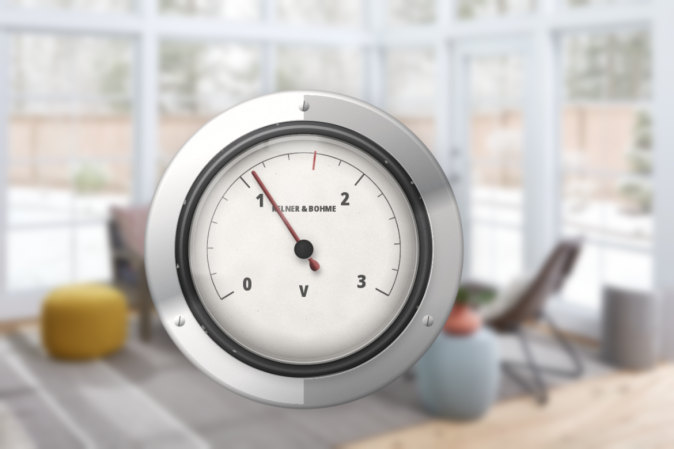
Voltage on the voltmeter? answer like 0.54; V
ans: 1.1; V
